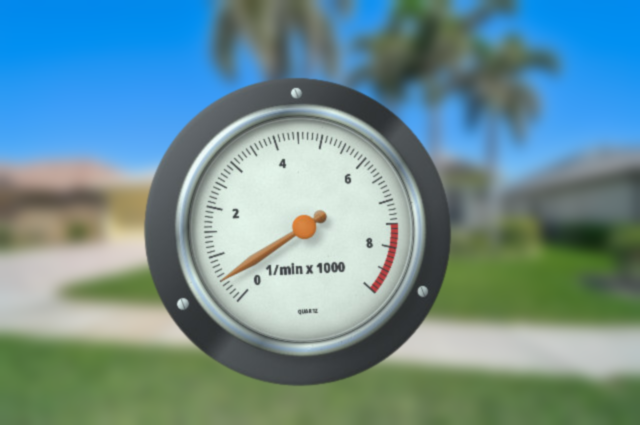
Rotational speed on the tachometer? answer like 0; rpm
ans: 500; rpm
